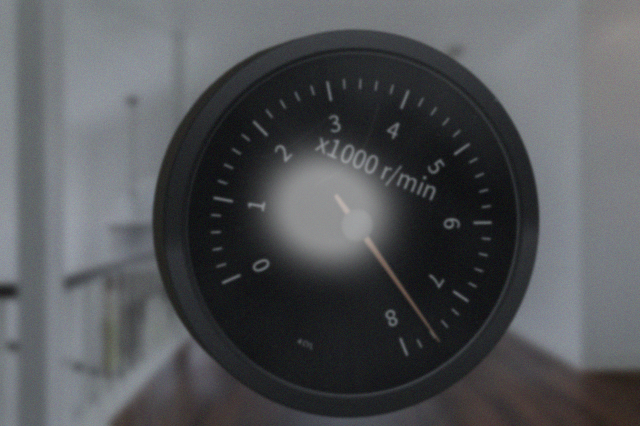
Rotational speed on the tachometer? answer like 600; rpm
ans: 7600; rpm
